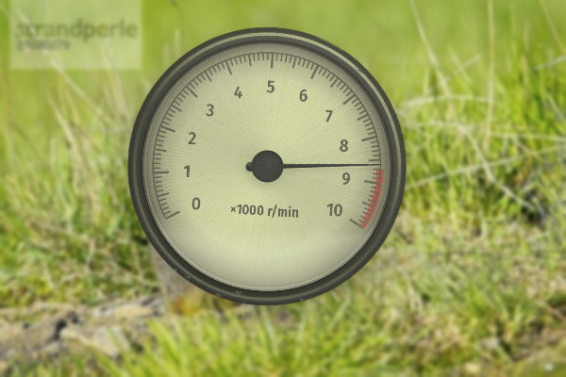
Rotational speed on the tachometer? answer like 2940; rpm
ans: 8600; rpm
